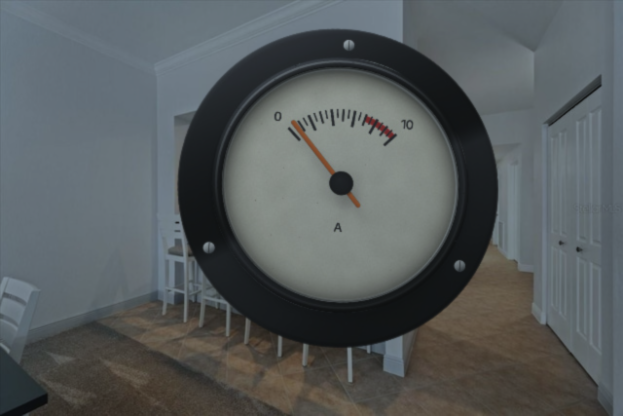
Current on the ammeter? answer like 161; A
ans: 0.5; A
